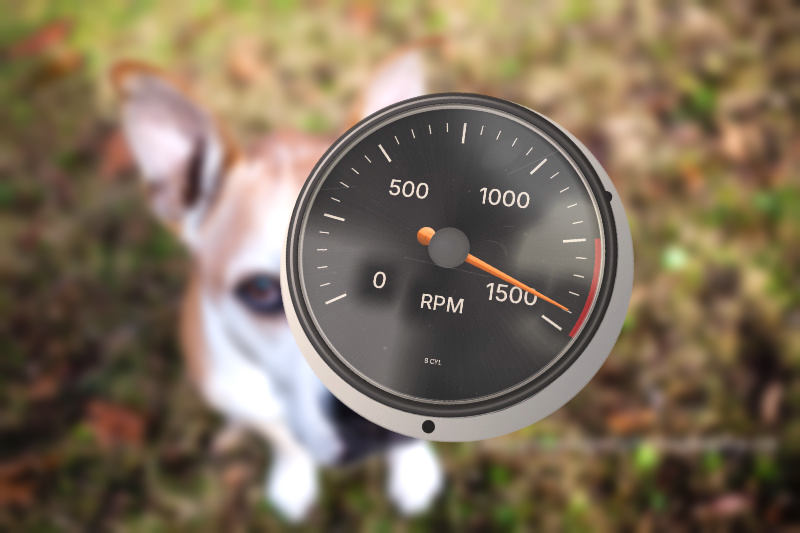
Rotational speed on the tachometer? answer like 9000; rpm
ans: 1450; rpm
